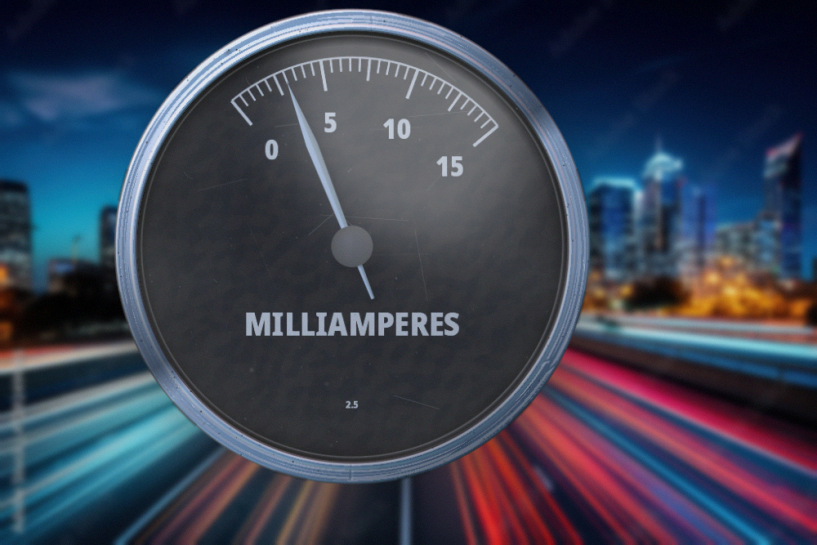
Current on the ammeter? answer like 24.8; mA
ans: 3; mA
